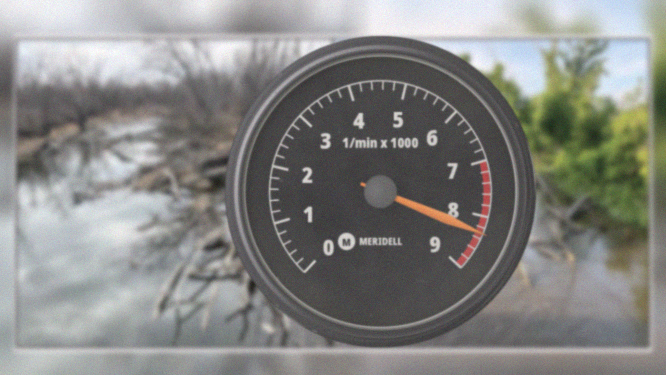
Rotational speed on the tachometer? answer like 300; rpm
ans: 8300; rpm
